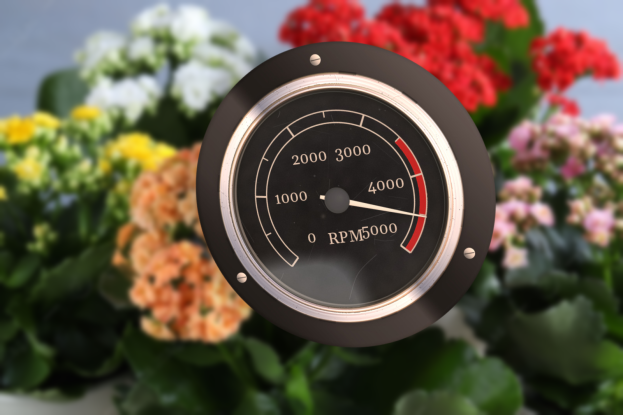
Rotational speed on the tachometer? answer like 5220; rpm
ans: 4500; rpm
